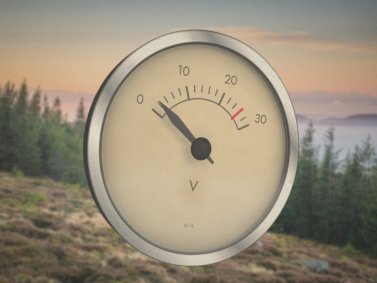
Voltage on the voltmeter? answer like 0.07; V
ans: 2; V
